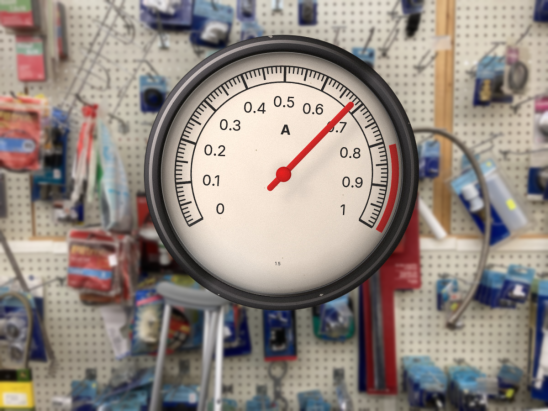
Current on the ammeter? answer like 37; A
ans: 0.68; A
